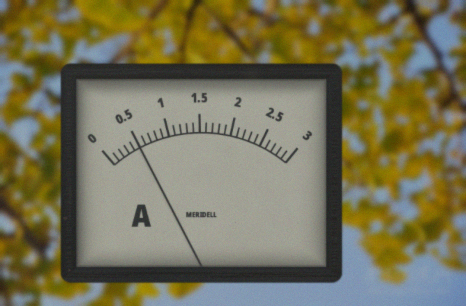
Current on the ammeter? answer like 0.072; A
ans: 0.5; A
